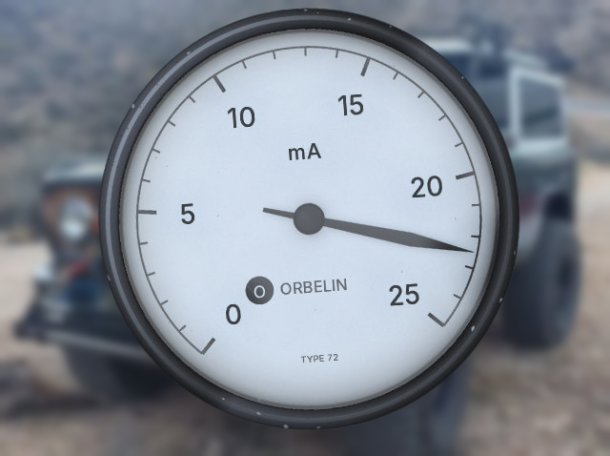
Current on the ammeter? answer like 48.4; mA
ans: 22.5; mA
